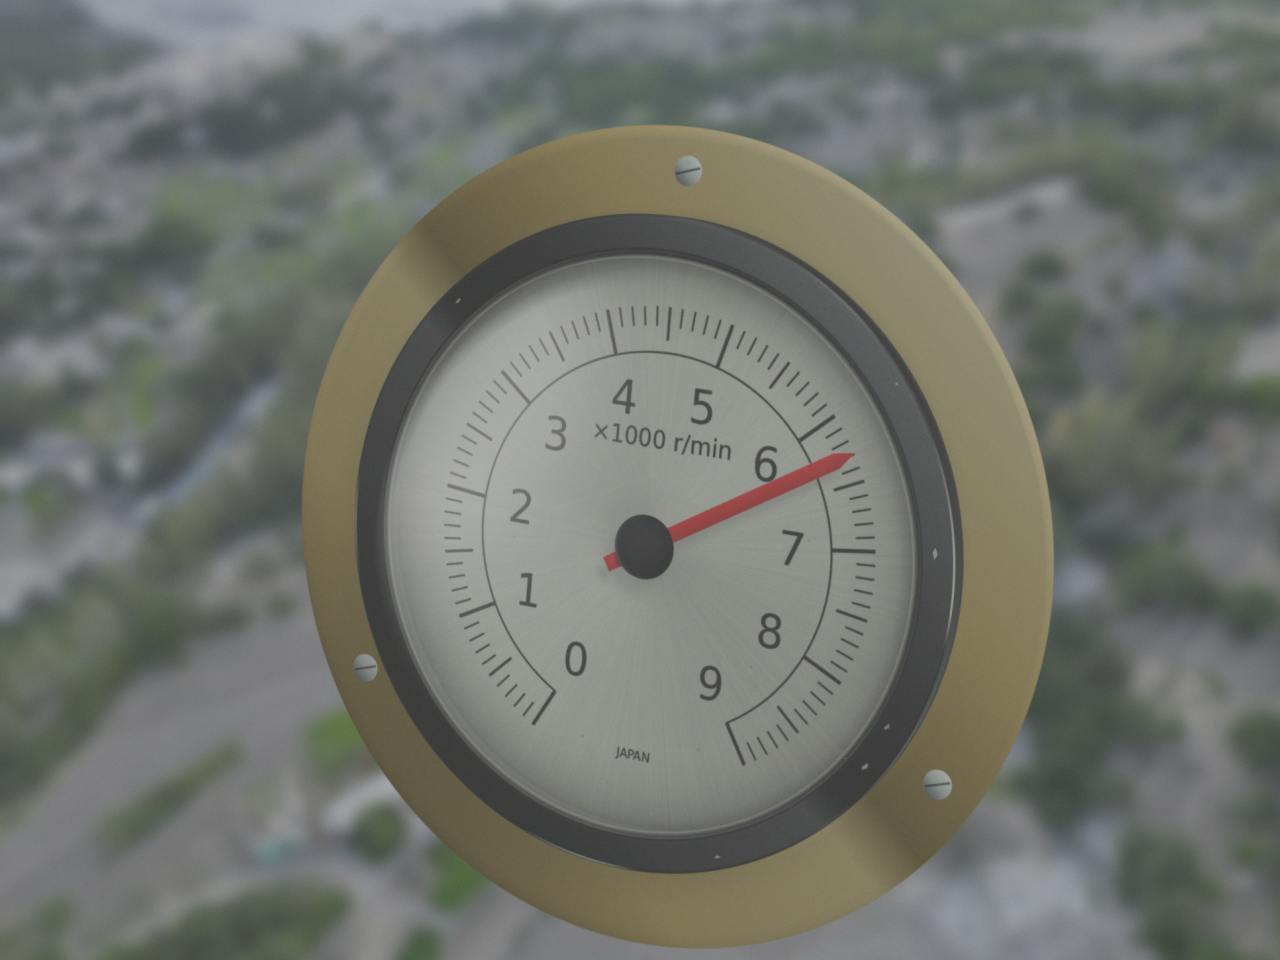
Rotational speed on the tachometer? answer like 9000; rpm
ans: 6300; rpm
